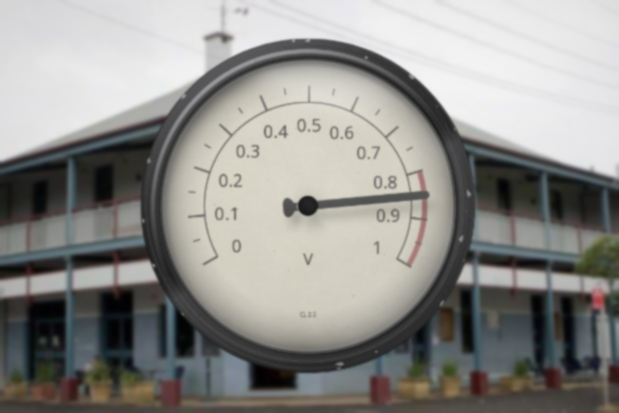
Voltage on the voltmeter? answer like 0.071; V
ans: 0.85; V
